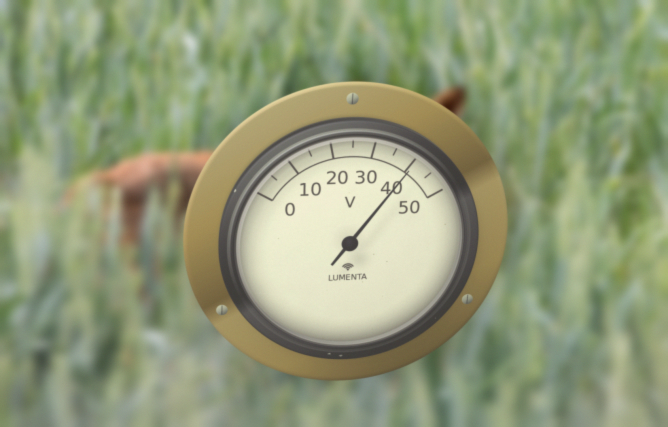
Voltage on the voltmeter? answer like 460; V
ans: 40; V
